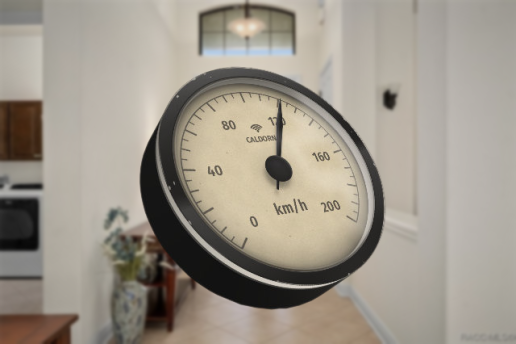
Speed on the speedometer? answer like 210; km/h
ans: 120; km/h
